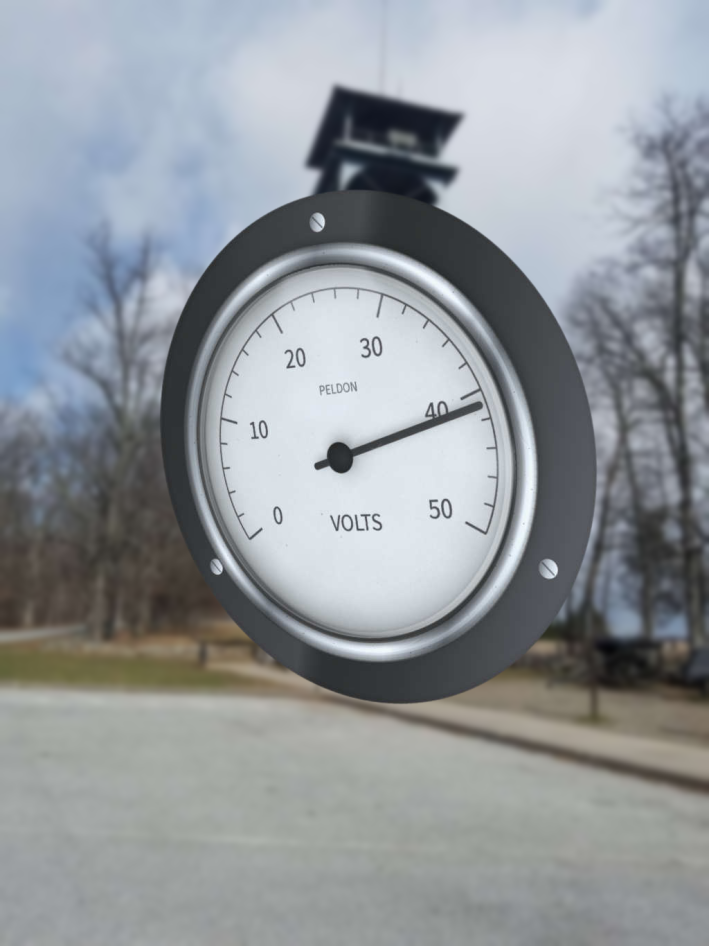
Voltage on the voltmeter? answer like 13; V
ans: 41; V
